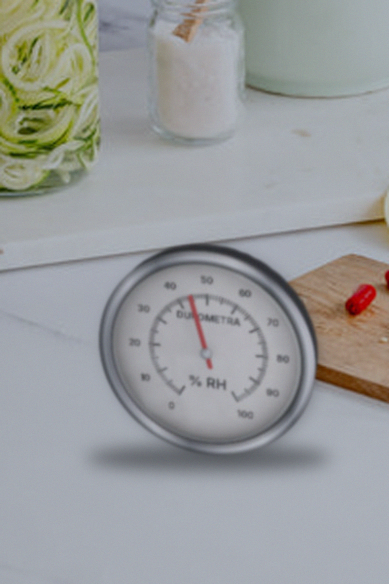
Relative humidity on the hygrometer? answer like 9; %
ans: 45; %
